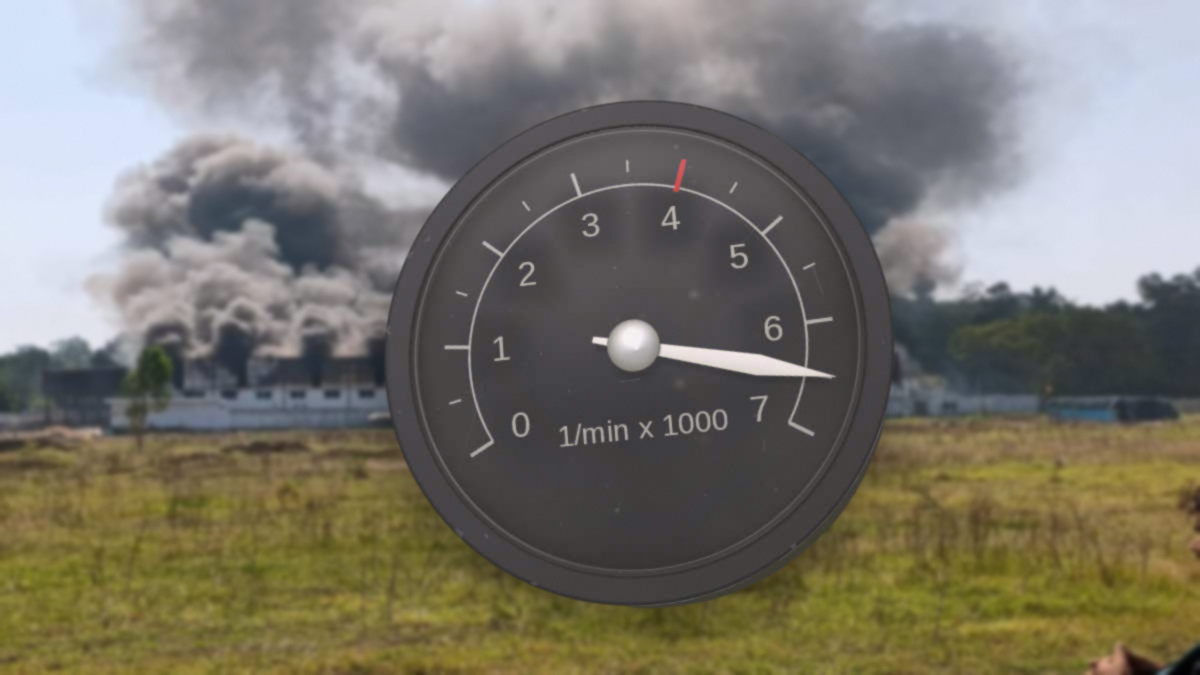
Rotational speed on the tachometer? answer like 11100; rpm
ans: 6500; rpm
